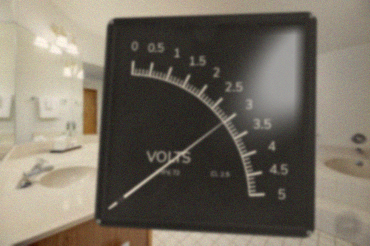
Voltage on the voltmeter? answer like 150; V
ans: 3; V
